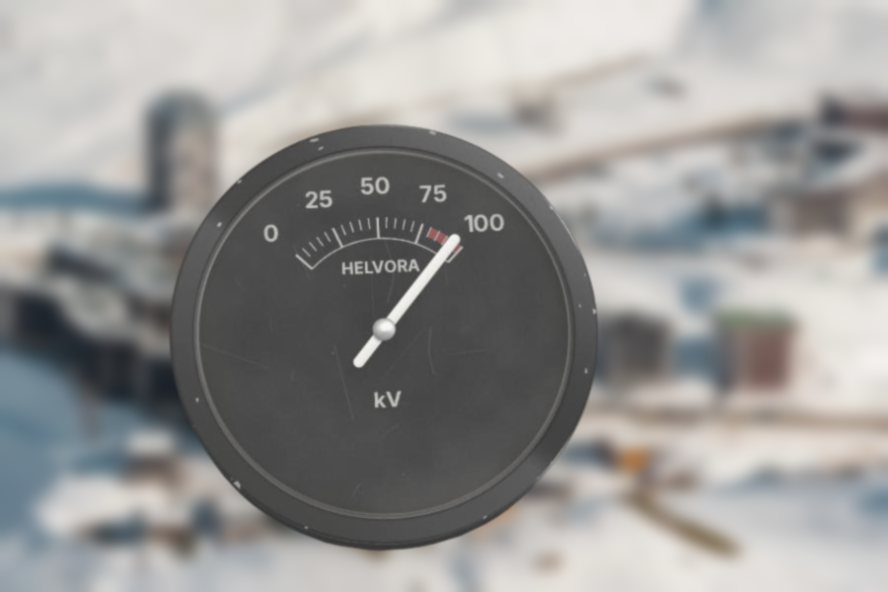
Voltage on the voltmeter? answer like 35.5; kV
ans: 95; kV
